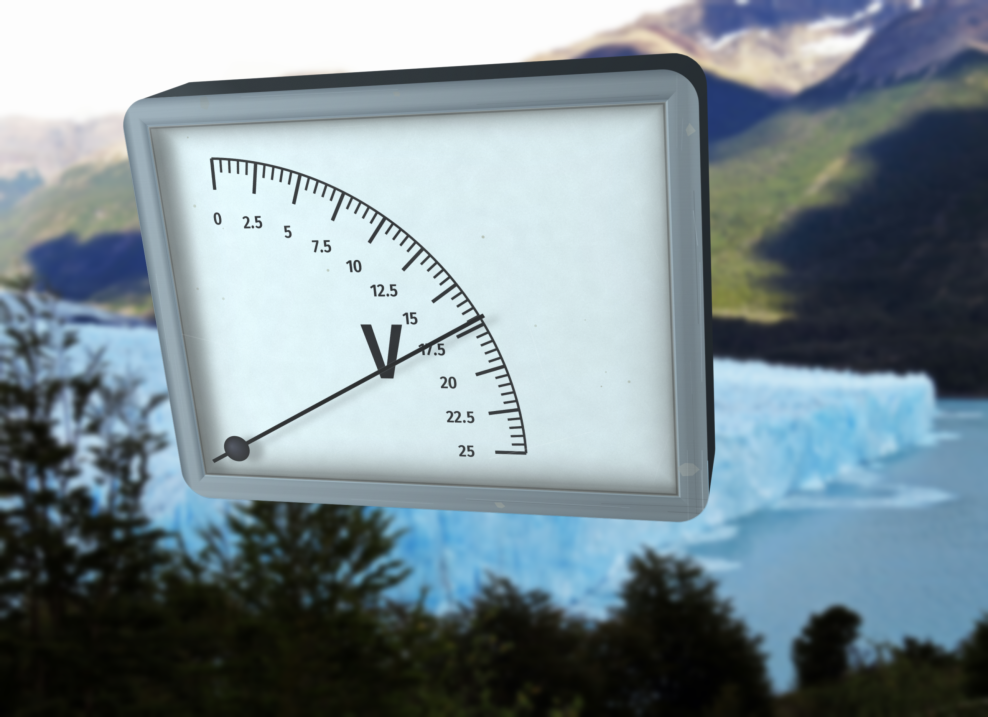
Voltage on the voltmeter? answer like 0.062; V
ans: 17; V
